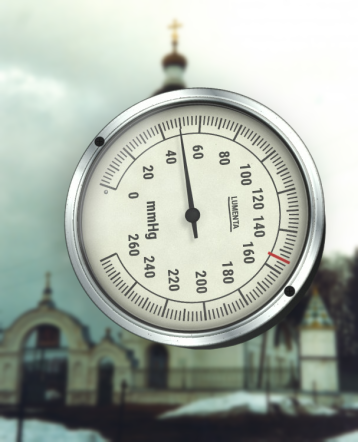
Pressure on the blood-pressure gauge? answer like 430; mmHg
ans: 50; mmHg
